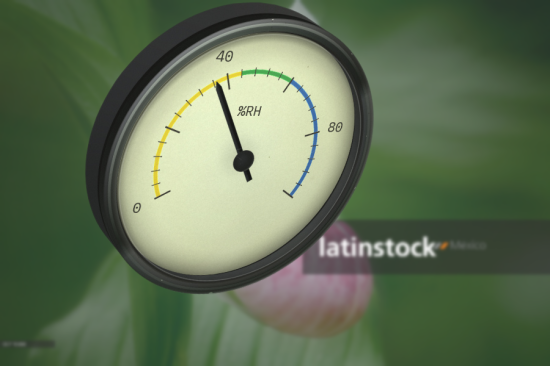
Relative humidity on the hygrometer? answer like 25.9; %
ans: 36; %
